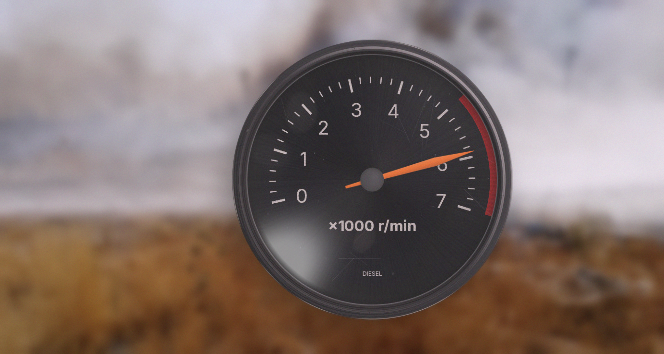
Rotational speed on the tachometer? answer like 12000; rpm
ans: 5900; rpm
